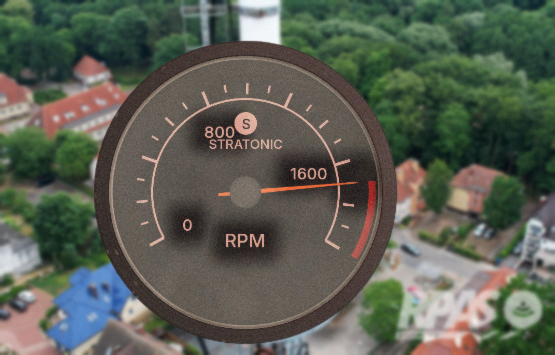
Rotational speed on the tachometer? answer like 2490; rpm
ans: 1700; rpm
